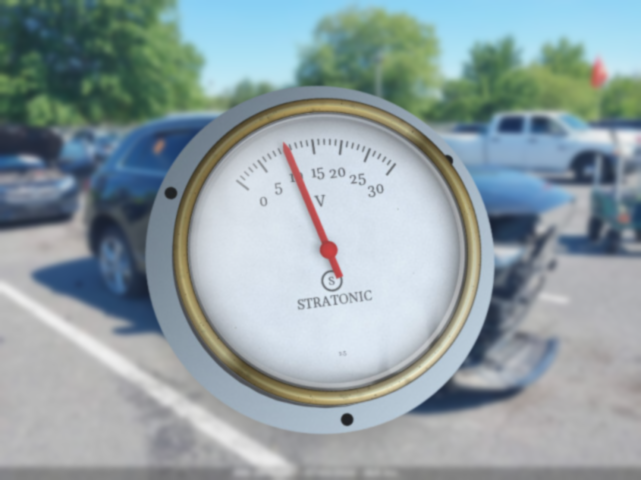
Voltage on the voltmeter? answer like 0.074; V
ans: 10; V
